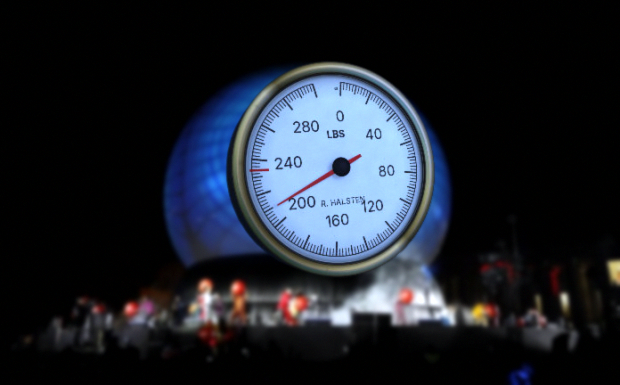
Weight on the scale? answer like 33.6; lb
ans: 210; lb
